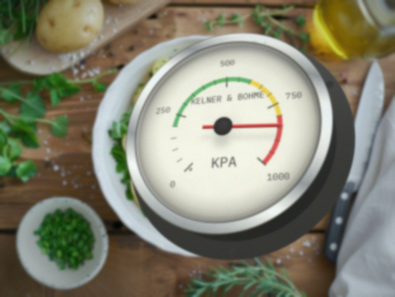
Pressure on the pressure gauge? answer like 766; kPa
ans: 850; kPa
